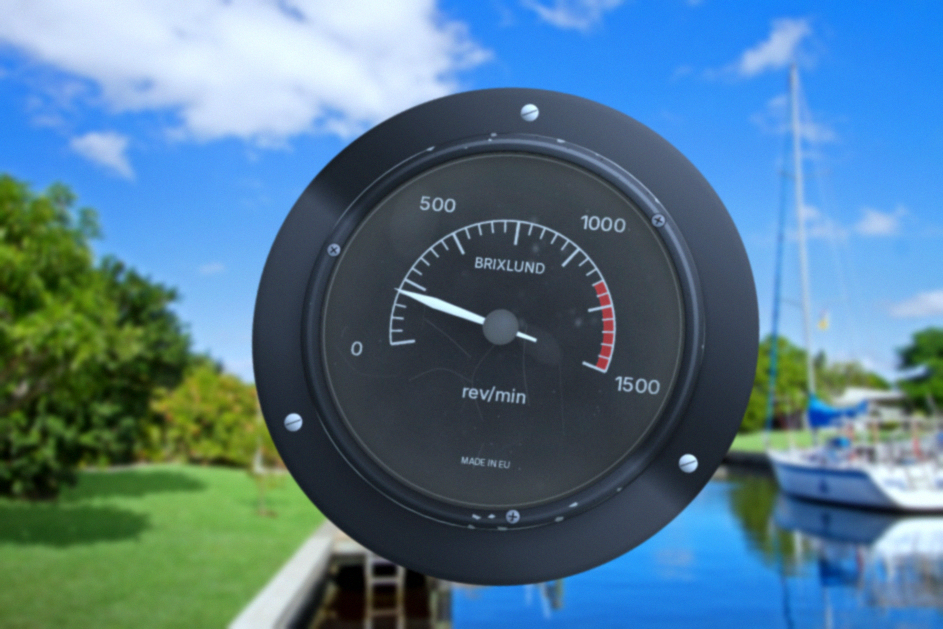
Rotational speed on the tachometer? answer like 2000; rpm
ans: 200; rpm
